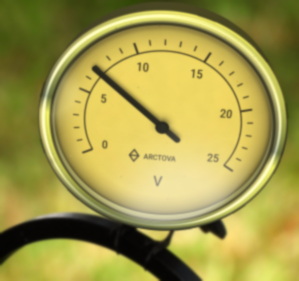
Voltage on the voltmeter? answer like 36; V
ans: 7; V
